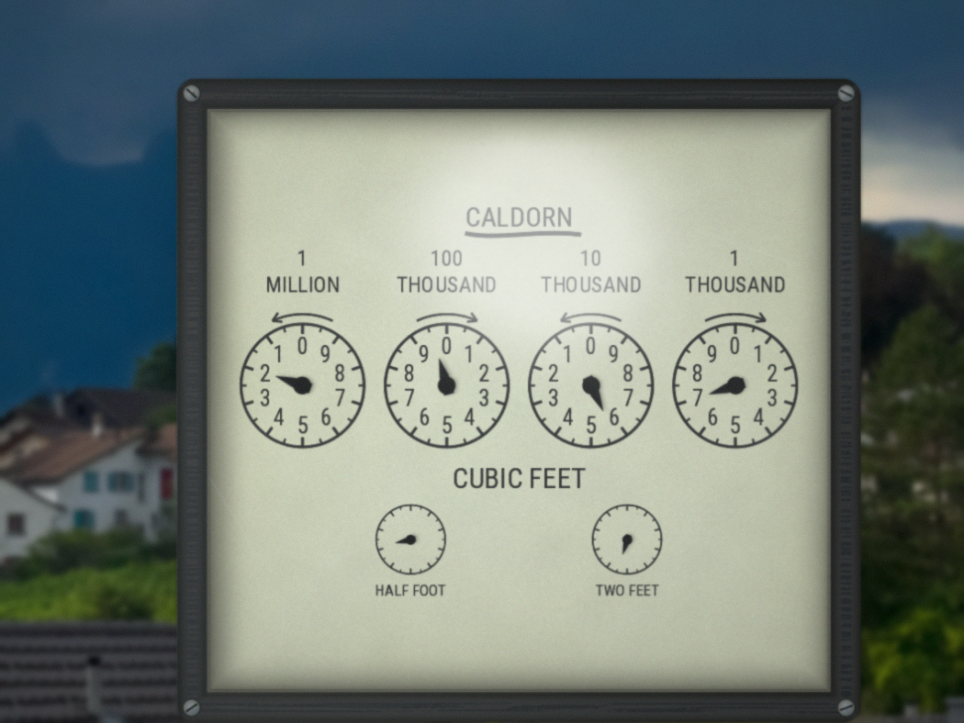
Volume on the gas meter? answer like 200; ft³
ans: 195700; ft³
